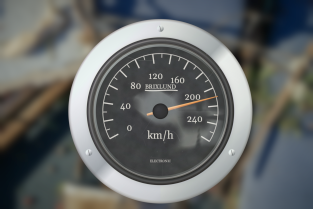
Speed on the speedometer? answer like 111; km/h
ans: 210; km/h
